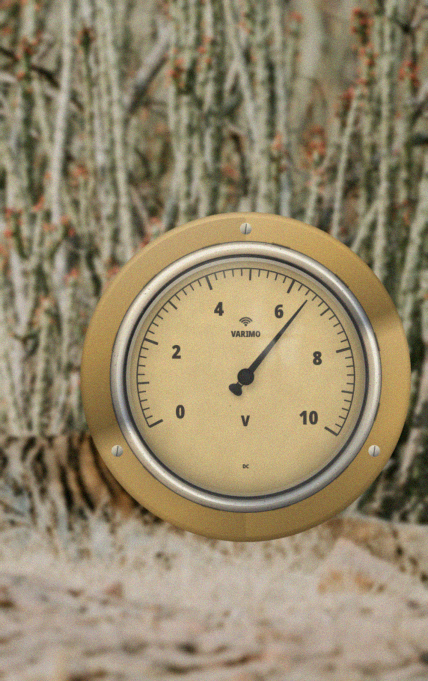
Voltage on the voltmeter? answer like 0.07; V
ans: 6.5; V
